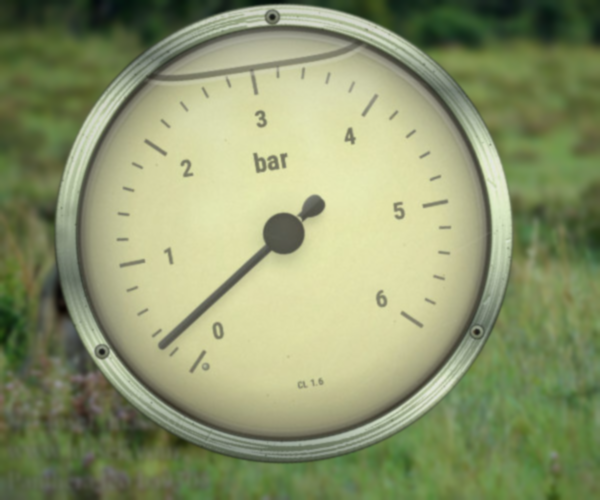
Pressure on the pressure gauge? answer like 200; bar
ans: 0.3; bar
